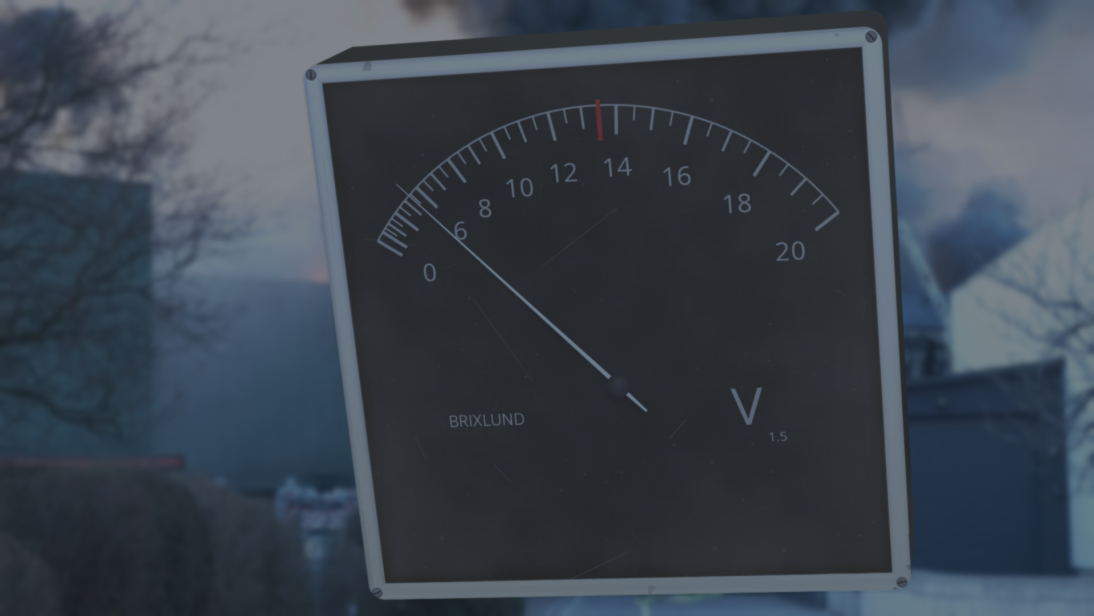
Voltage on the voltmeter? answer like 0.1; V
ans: 5.5; V
